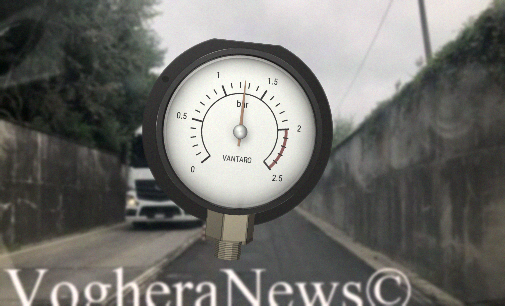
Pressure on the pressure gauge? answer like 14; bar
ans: 1.25; bar
